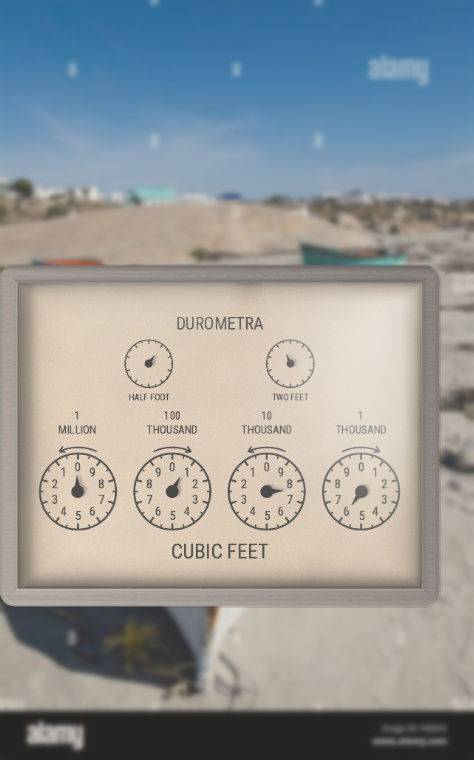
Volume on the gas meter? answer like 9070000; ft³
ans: 7600; ft³
